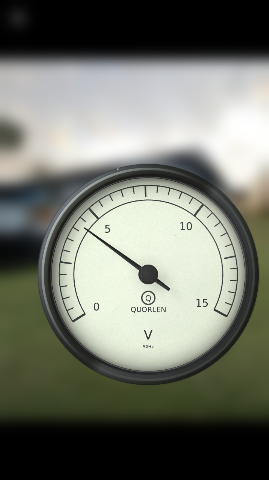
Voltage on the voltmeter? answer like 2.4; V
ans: 4.25; V
